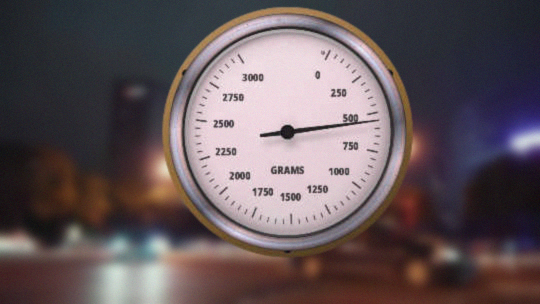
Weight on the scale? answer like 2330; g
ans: 550; g
